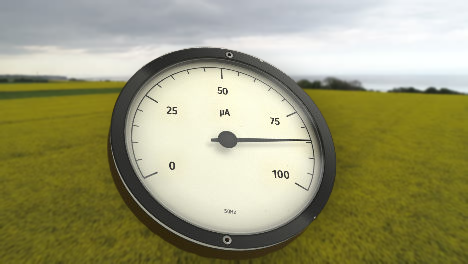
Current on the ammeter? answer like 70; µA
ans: 85; µA
